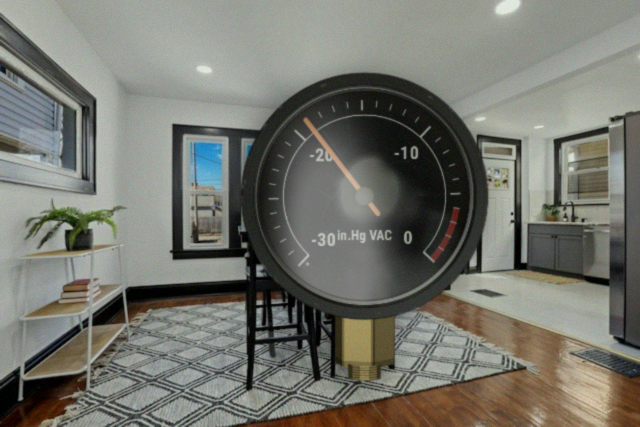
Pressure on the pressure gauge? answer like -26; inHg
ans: -19; inHg
